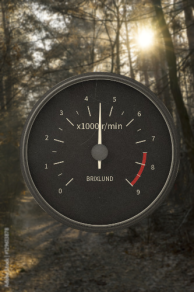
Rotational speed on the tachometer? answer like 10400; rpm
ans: 4500; rpm
